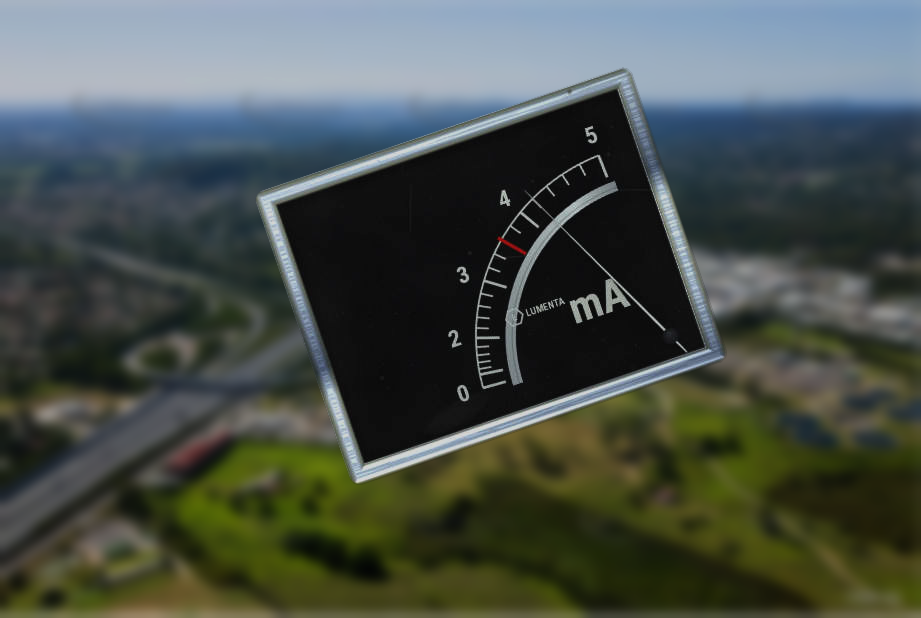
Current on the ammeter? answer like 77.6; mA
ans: 4.2; mA
